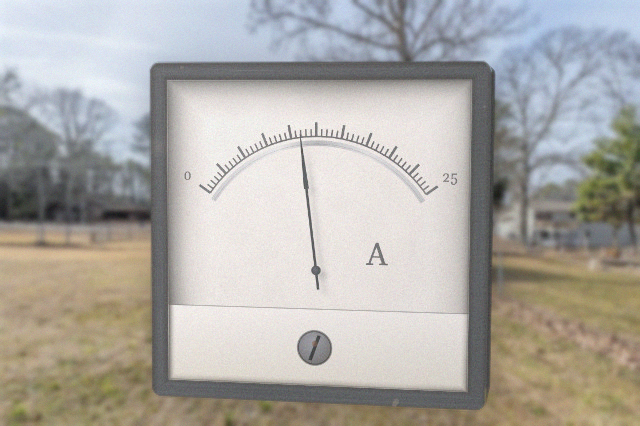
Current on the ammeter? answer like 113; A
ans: 11; A
